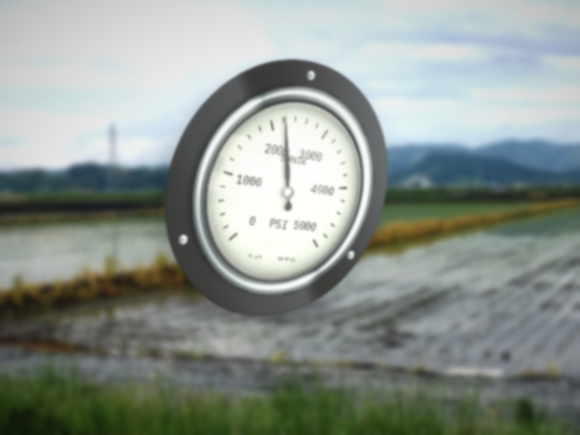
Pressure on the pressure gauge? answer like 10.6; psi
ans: 2200; psi
